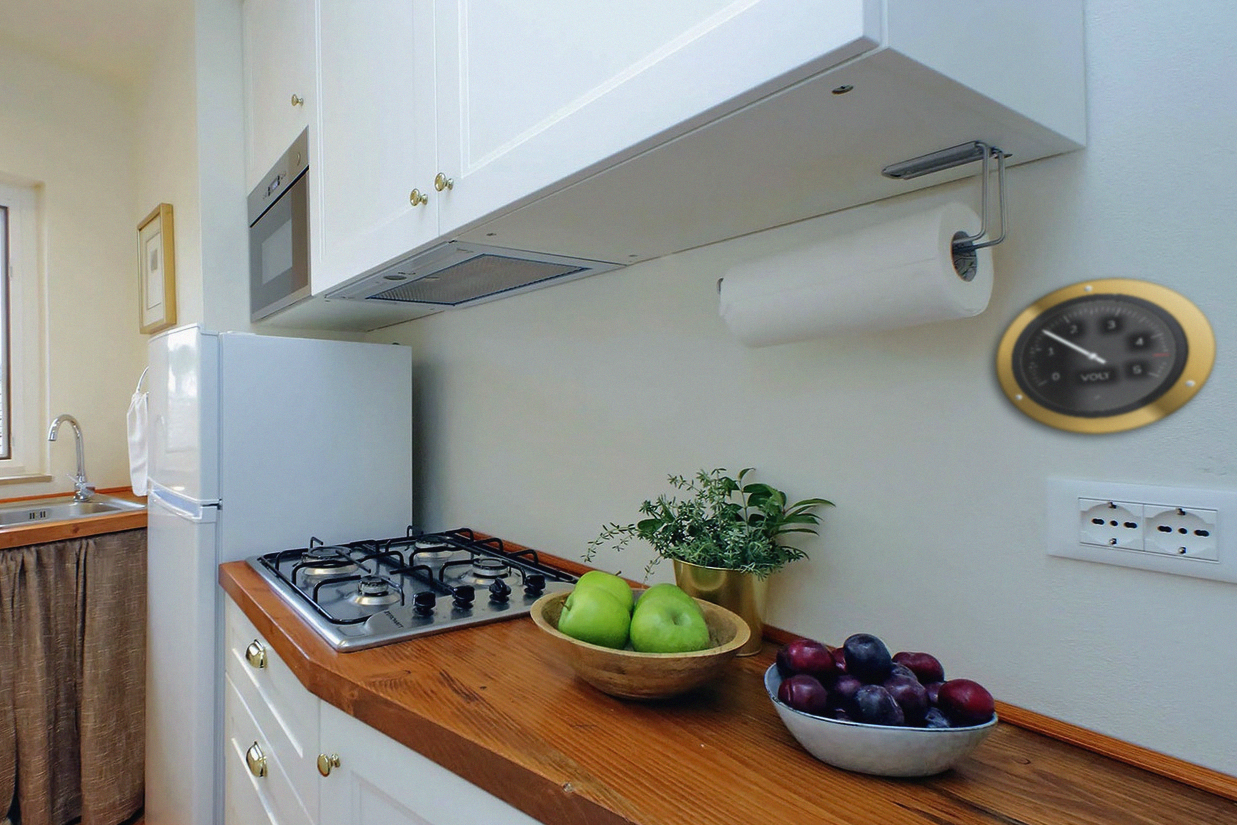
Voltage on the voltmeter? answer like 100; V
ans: 1.5; V
